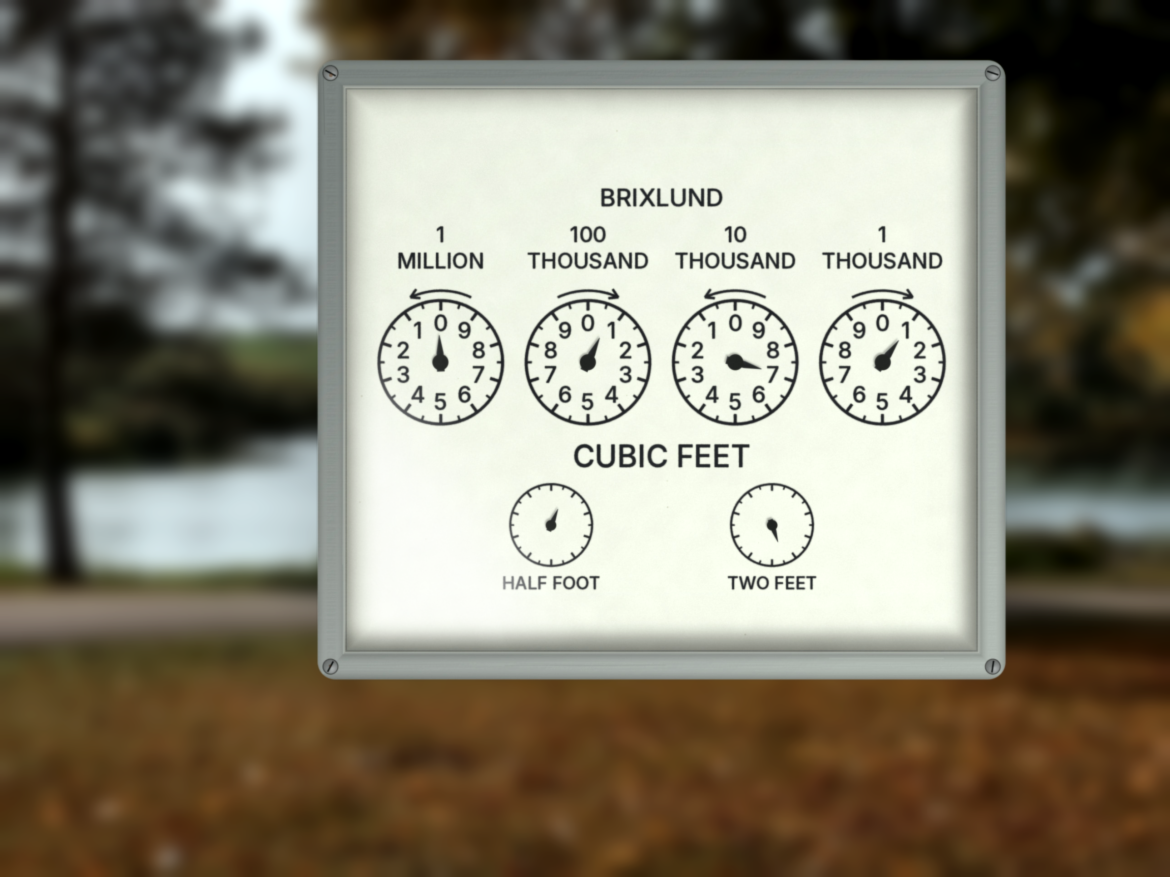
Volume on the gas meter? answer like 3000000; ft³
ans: 7100; ft³
